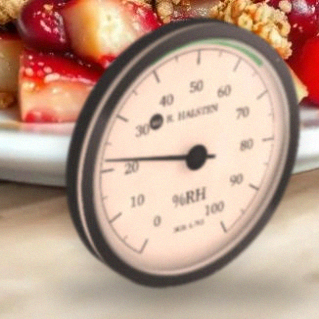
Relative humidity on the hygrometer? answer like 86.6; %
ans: 22.5; %
